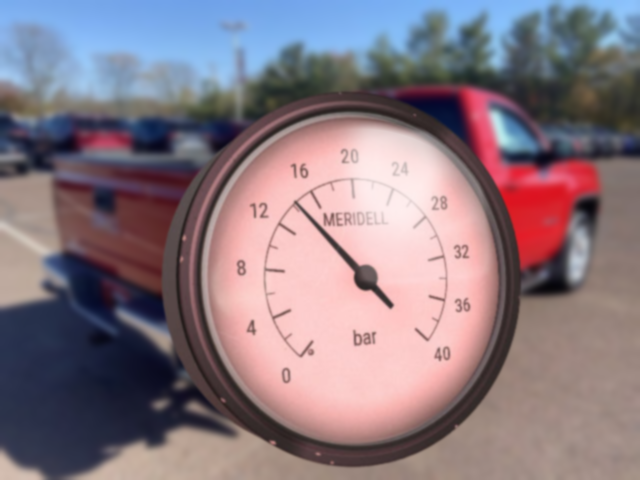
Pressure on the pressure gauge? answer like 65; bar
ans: 14; bar
